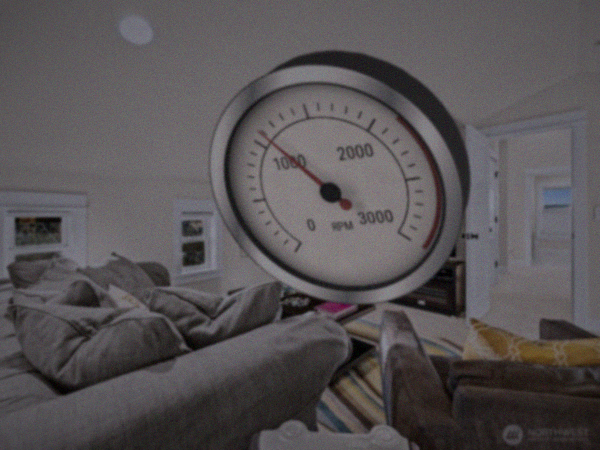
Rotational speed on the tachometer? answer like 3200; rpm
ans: 1100; rpm
